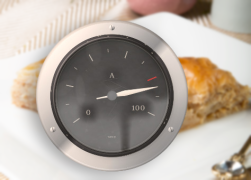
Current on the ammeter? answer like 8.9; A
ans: 85; A
